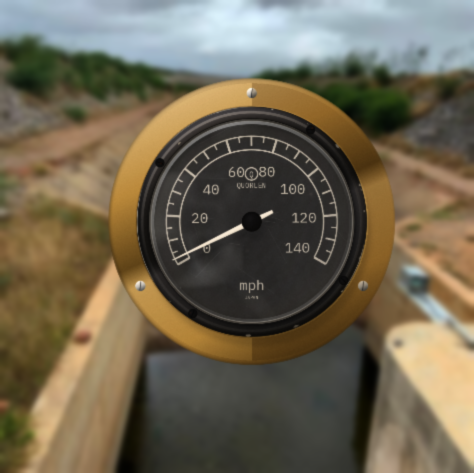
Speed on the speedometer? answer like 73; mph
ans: 2.5; mph
